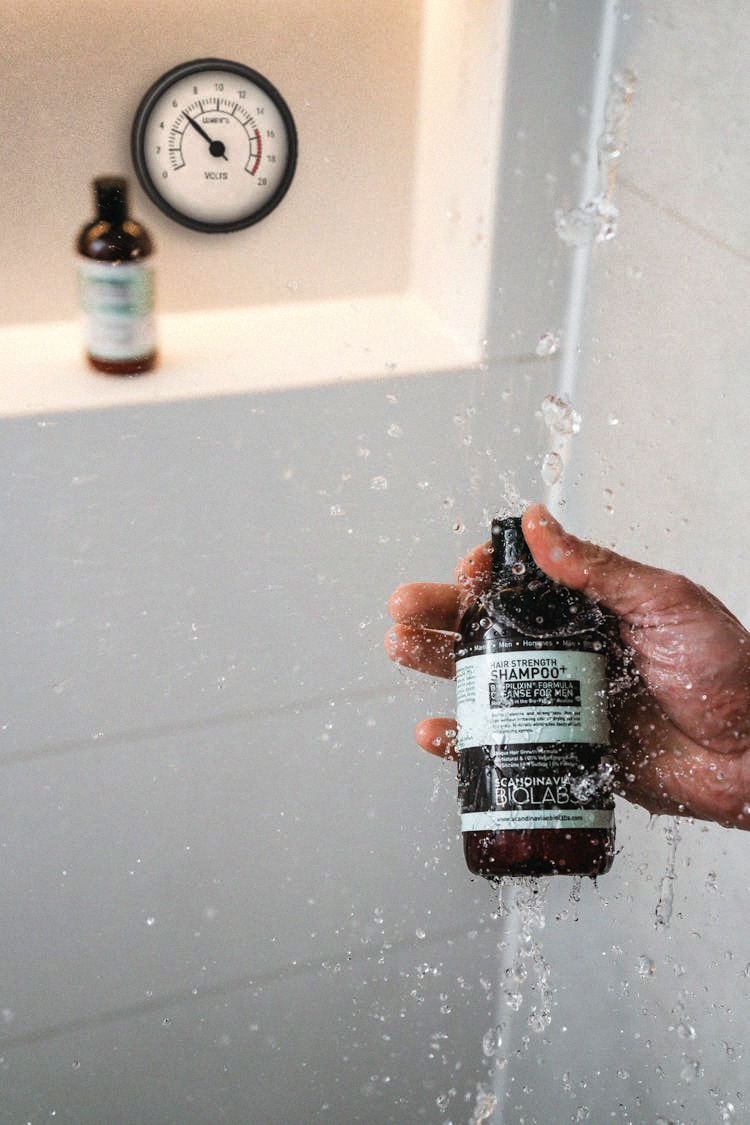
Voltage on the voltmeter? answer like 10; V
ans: 6; V
